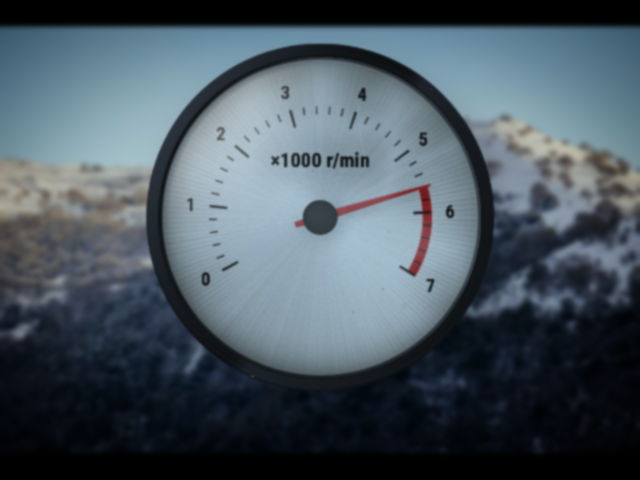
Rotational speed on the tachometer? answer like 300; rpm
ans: 5600; rpm
